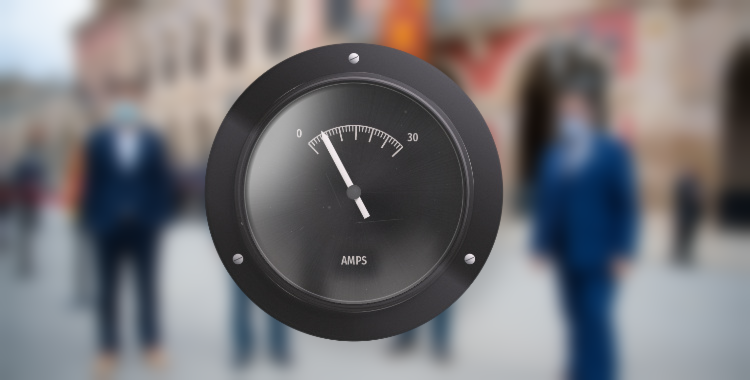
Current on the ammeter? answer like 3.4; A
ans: 5; A
